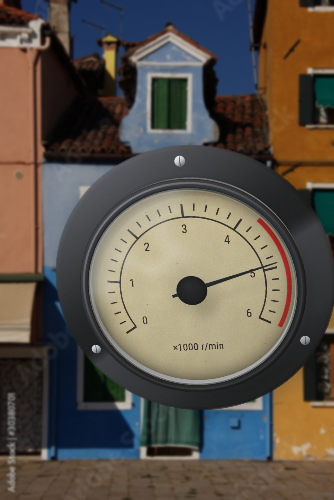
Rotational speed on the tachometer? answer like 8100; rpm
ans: 4900; rpm
